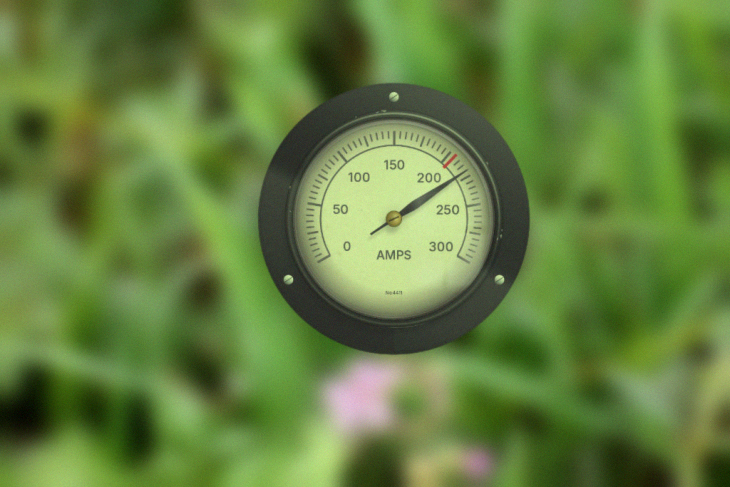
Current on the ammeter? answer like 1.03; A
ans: 220; A
